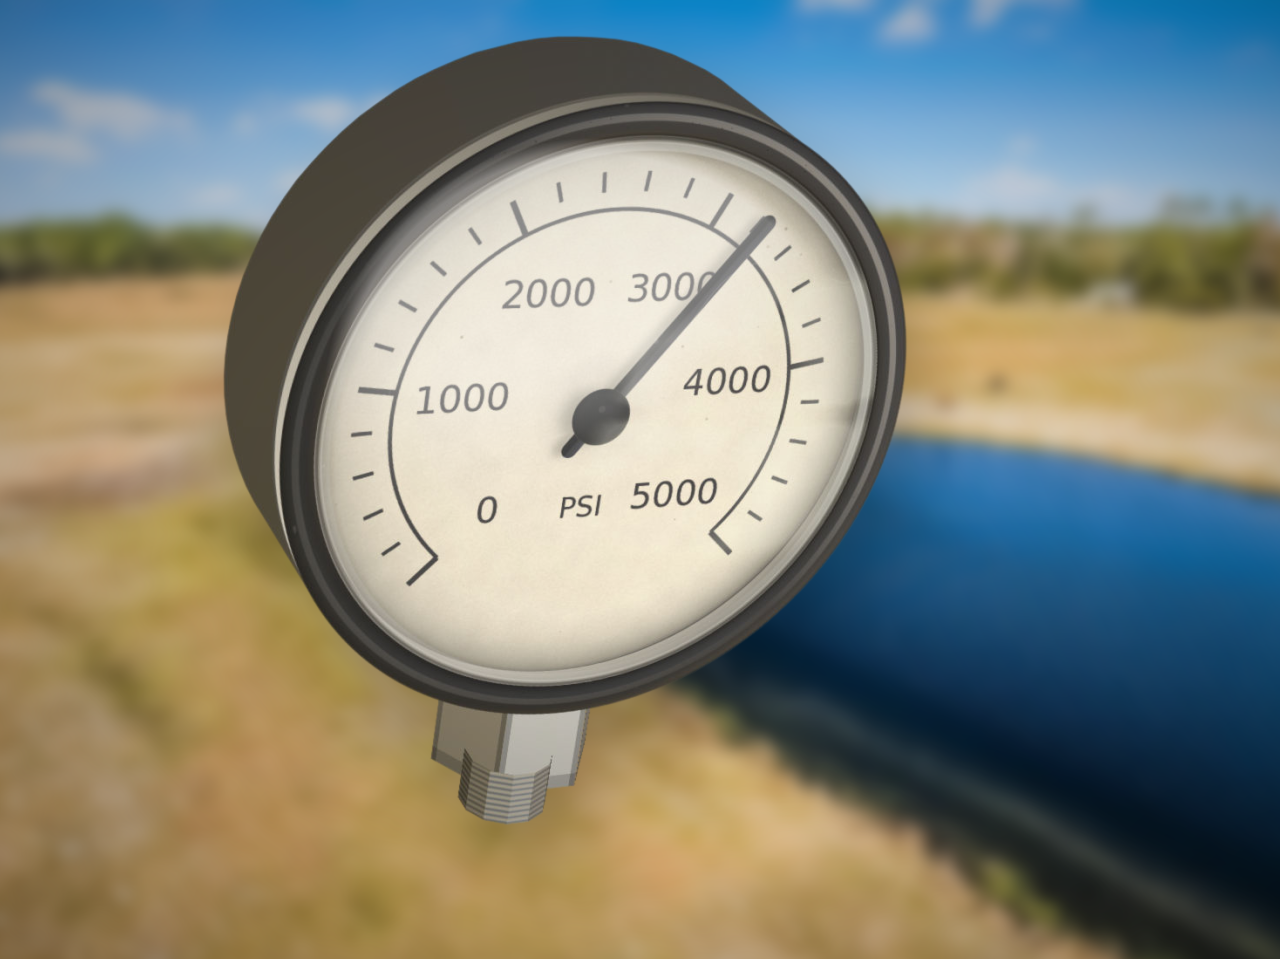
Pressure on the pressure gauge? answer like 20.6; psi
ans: 3200; psi
